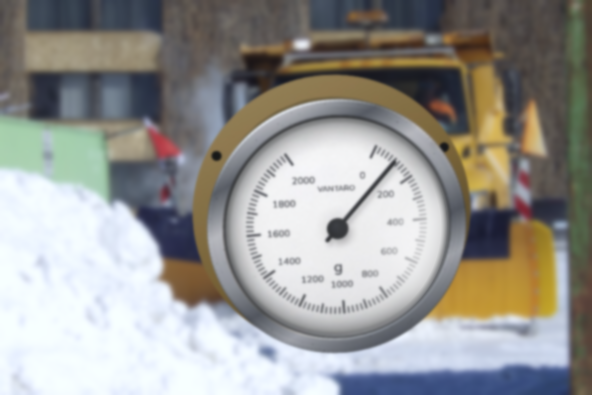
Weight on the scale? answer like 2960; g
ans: 100; g
